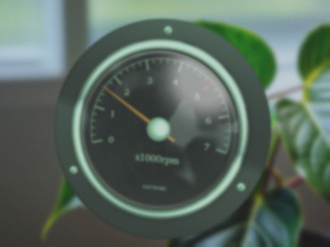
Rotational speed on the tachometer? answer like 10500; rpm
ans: 1600; rpm
